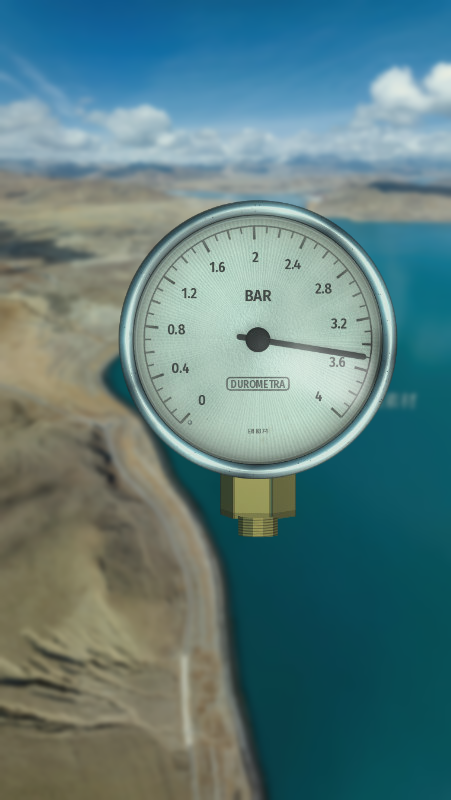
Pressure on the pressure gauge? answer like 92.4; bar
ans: 3.5; bar
